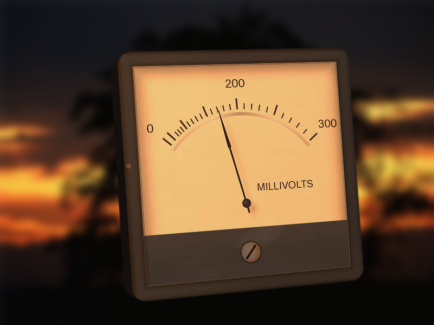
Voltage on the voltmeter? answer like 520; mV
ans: 170; mV
